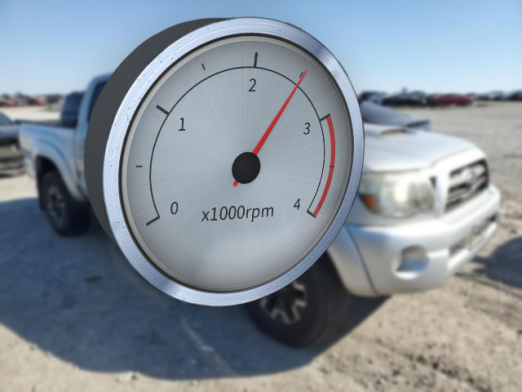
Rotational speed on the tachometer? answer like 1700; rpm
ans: 2500; rpm
